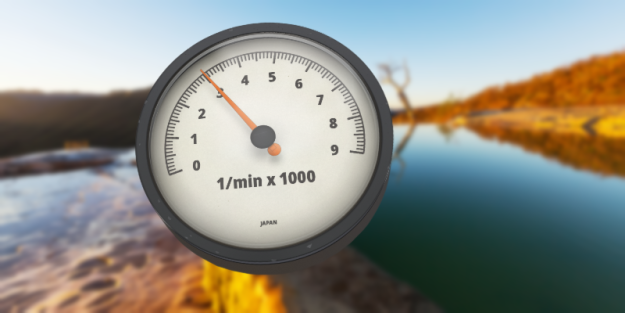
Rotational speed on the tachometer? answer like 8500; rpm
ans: 3000; rpm
